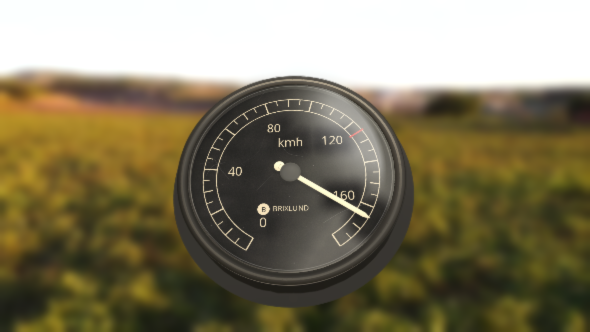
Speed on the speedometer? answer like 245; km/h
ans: 165; km/h
